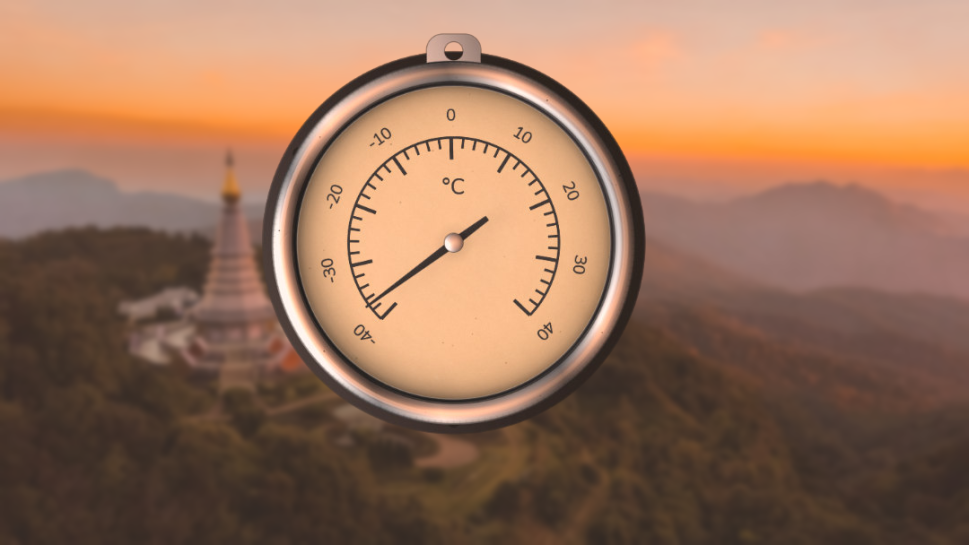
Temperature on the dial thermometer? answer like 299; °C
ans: -37; °C
